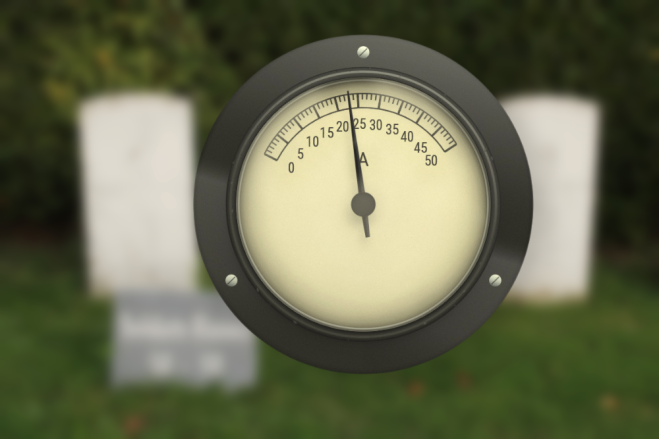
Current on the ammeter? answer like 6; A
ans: 23; A
